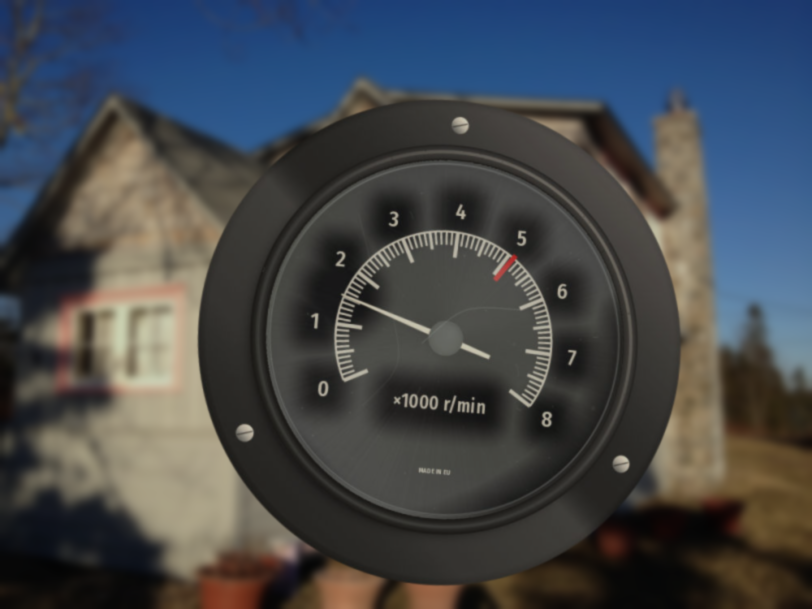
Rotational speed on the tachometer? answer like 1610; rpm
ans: 1500; rpm
